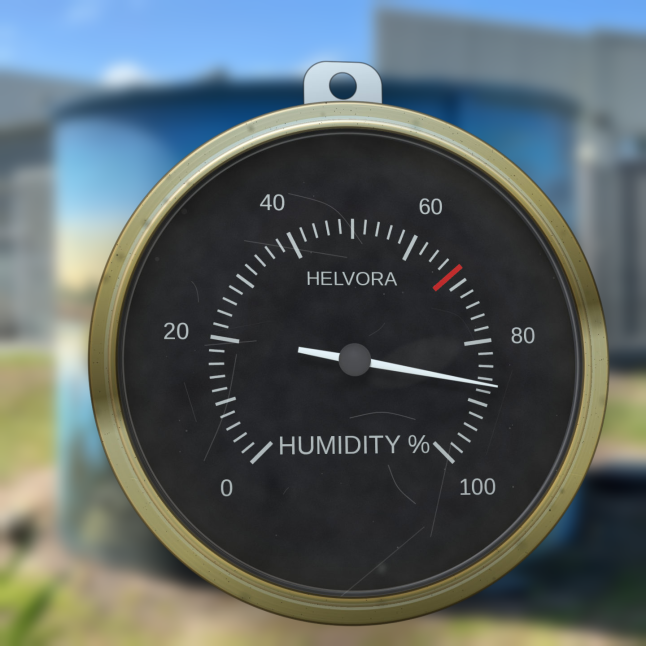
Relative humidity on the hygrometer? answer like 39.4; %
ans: 87; %
